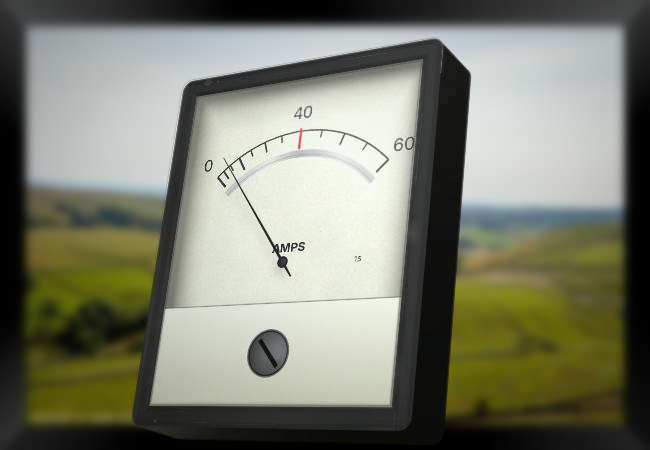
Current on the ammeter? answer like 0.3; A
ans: 15; A
